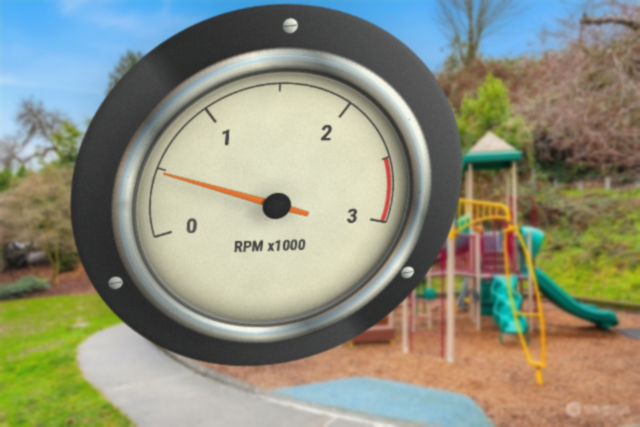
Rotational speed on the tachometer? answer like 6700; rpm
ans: 500; rpm
